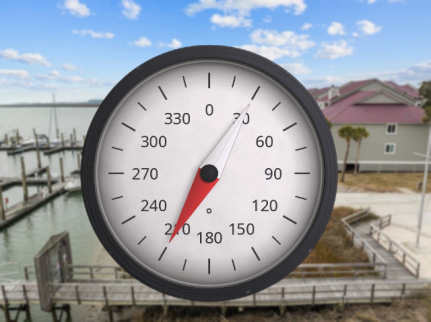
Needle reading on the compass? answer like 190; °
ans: 210; °
